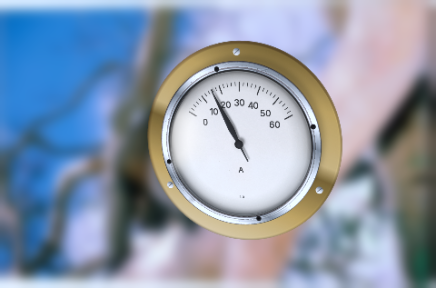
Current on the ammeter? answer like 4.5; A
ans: 16; A
